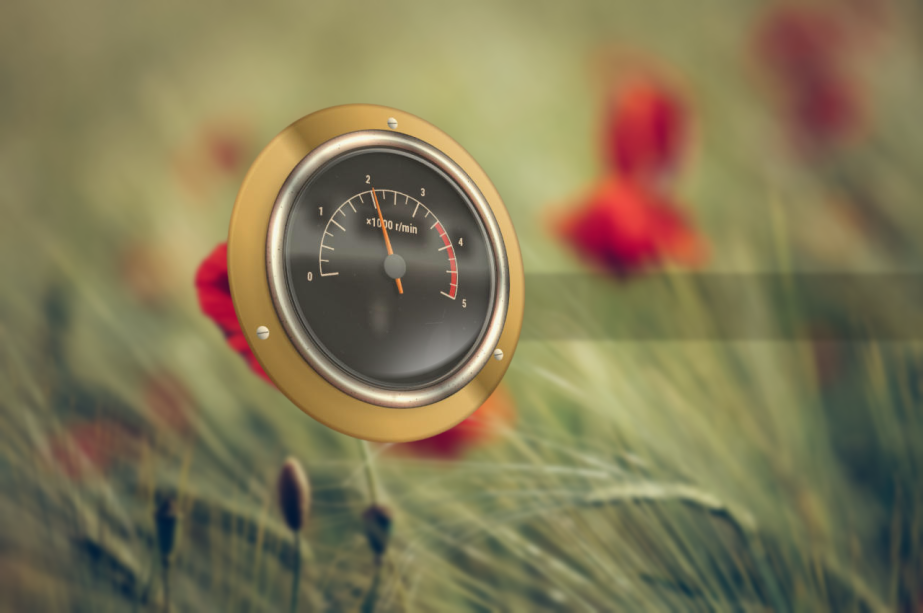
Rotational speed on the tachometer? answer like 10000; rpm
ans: 2000; rpm
